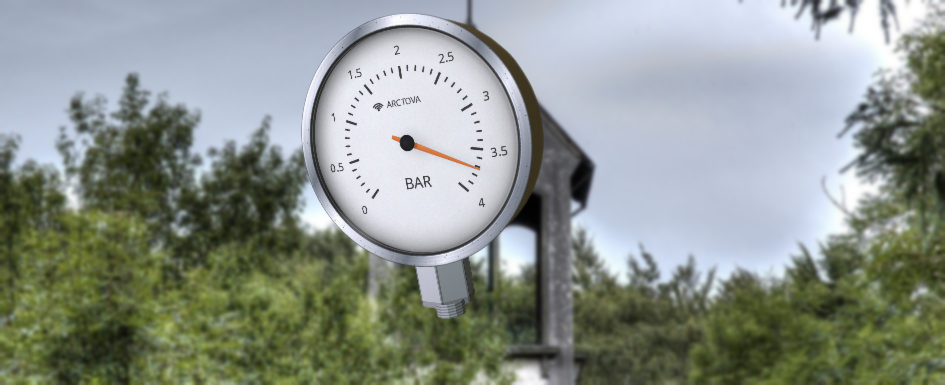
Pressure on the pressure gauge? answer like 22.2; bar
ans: 3.7; bar
